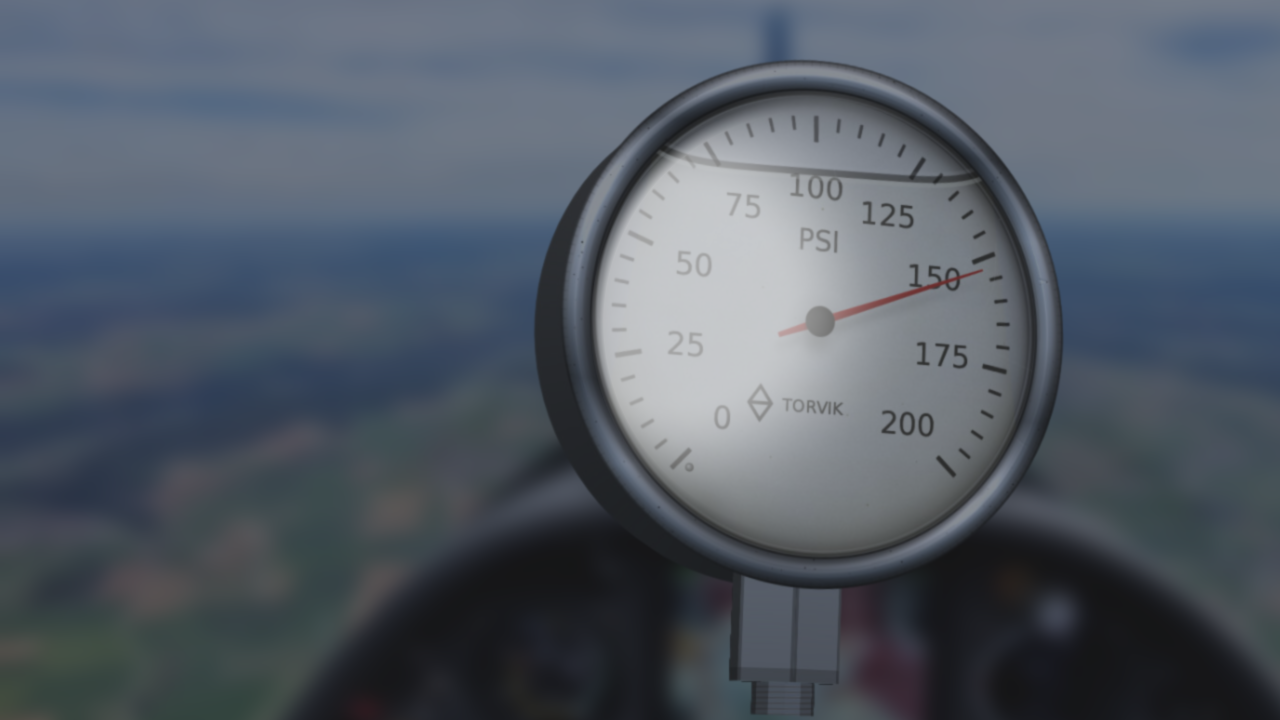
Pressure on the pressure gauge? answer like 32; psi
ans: 152.5; psi
